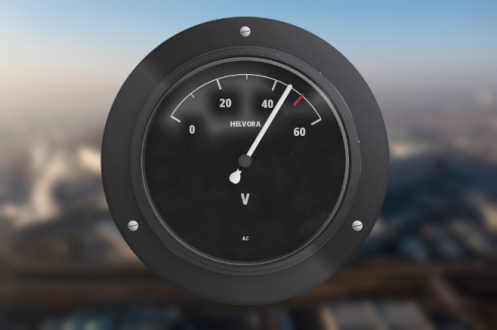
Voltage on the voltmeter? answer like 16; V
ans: 45; V
